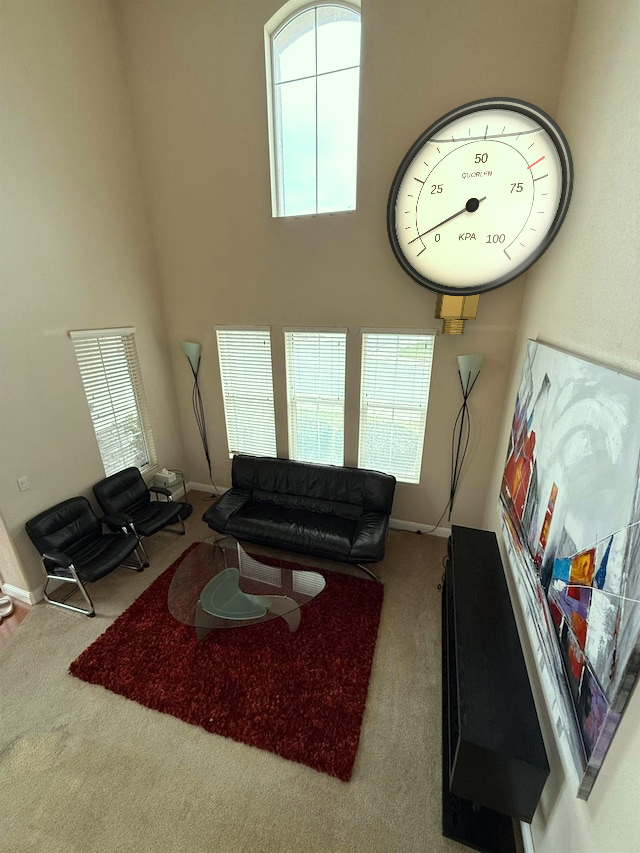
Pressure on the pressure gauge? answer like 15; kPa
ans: 5; kPa
